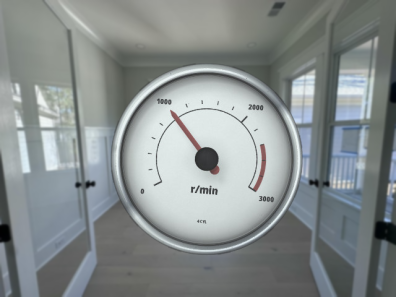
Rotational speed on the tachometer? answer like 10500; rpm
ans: 1000; rpm
